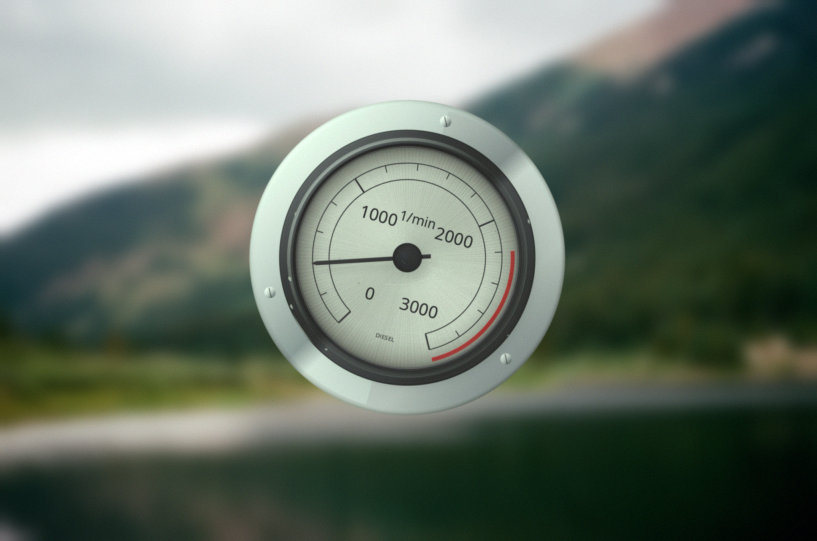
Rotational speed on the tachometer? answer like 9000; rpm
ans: 400; rpm
